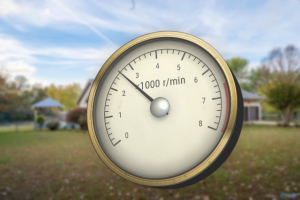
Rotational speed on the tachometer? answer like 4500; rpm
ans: 2600; rpm
